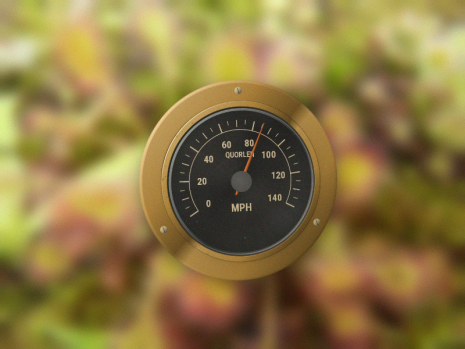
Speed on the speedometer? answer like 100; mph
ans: 85; mph
